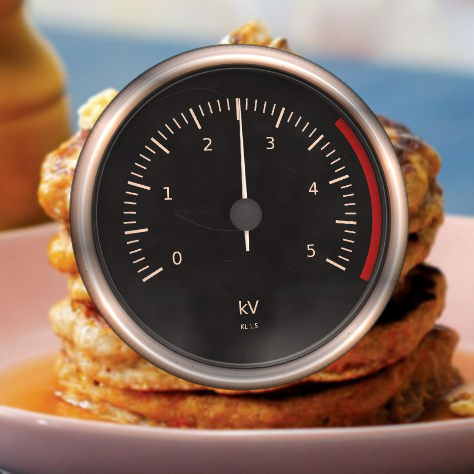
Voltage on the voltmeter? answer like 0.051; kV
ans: 2.5; kV
